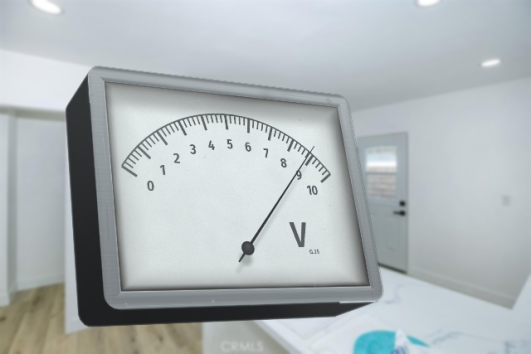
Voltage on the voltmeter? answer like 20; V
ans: 8.8; V
